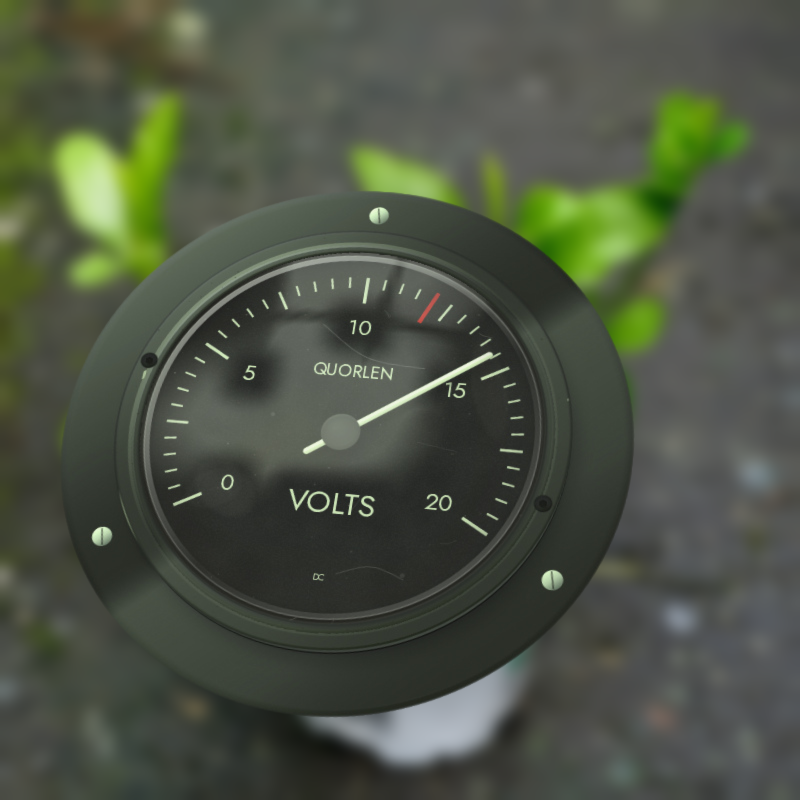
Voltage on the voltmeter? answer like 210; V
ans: 14.5; V
